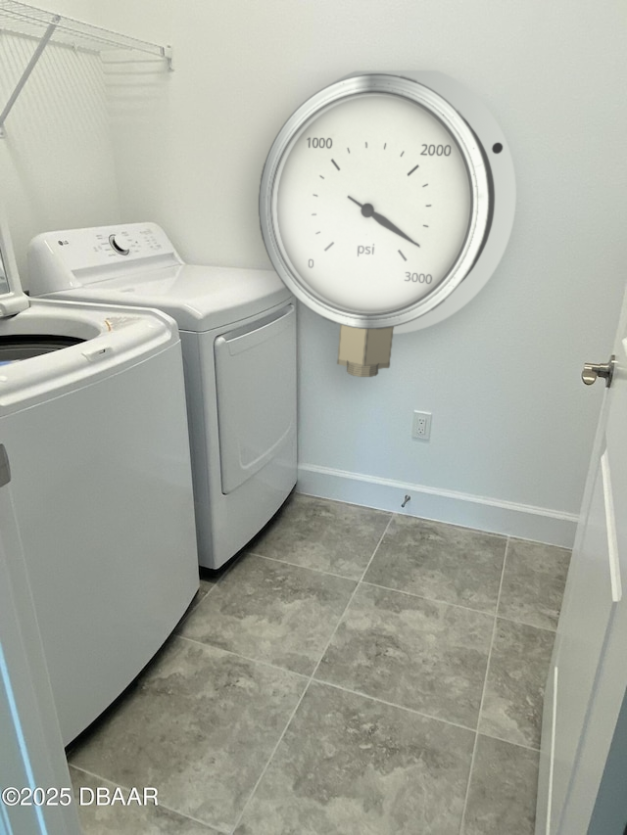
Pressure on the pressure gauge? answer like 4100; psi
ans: 2800; psi
